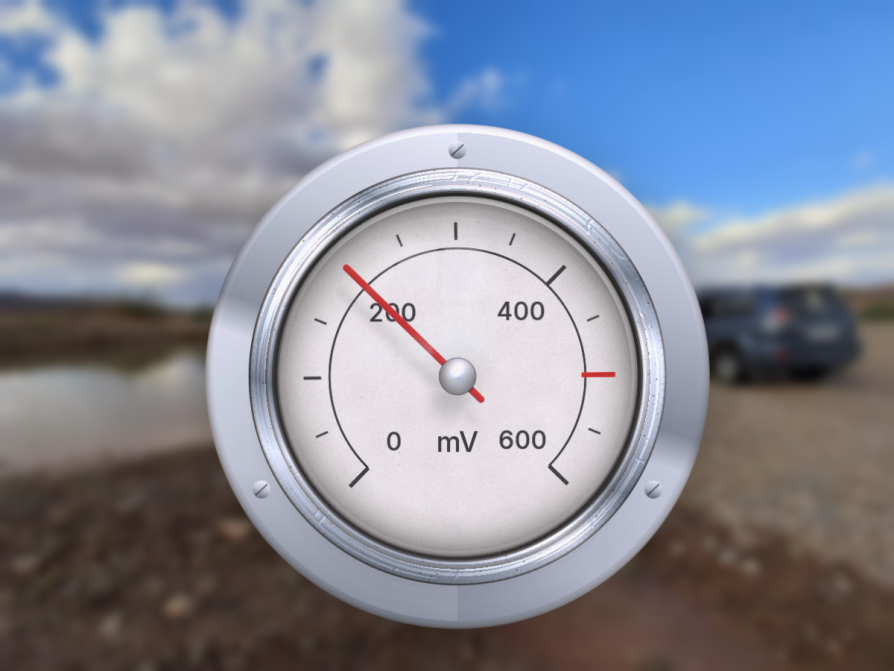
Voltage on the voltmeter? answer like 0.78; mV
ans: 200; mV
